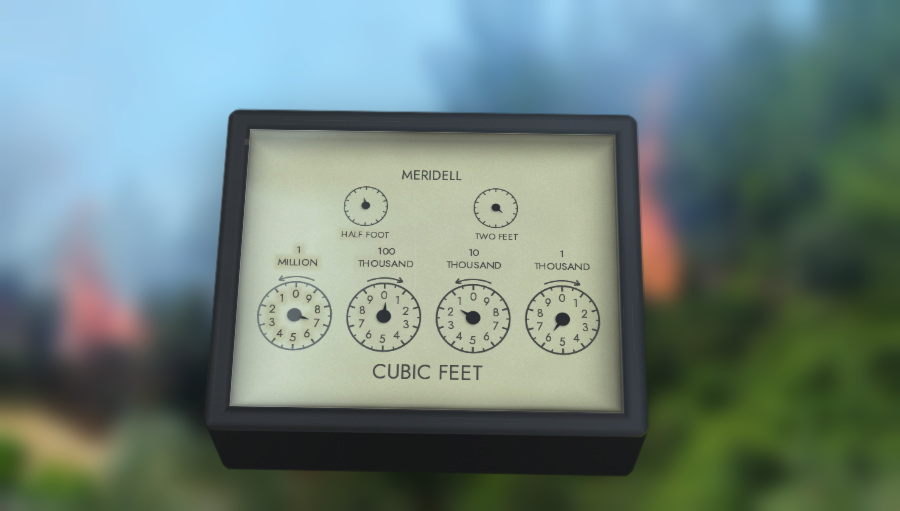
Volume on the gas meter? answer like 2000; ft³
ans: 701600; ft³
